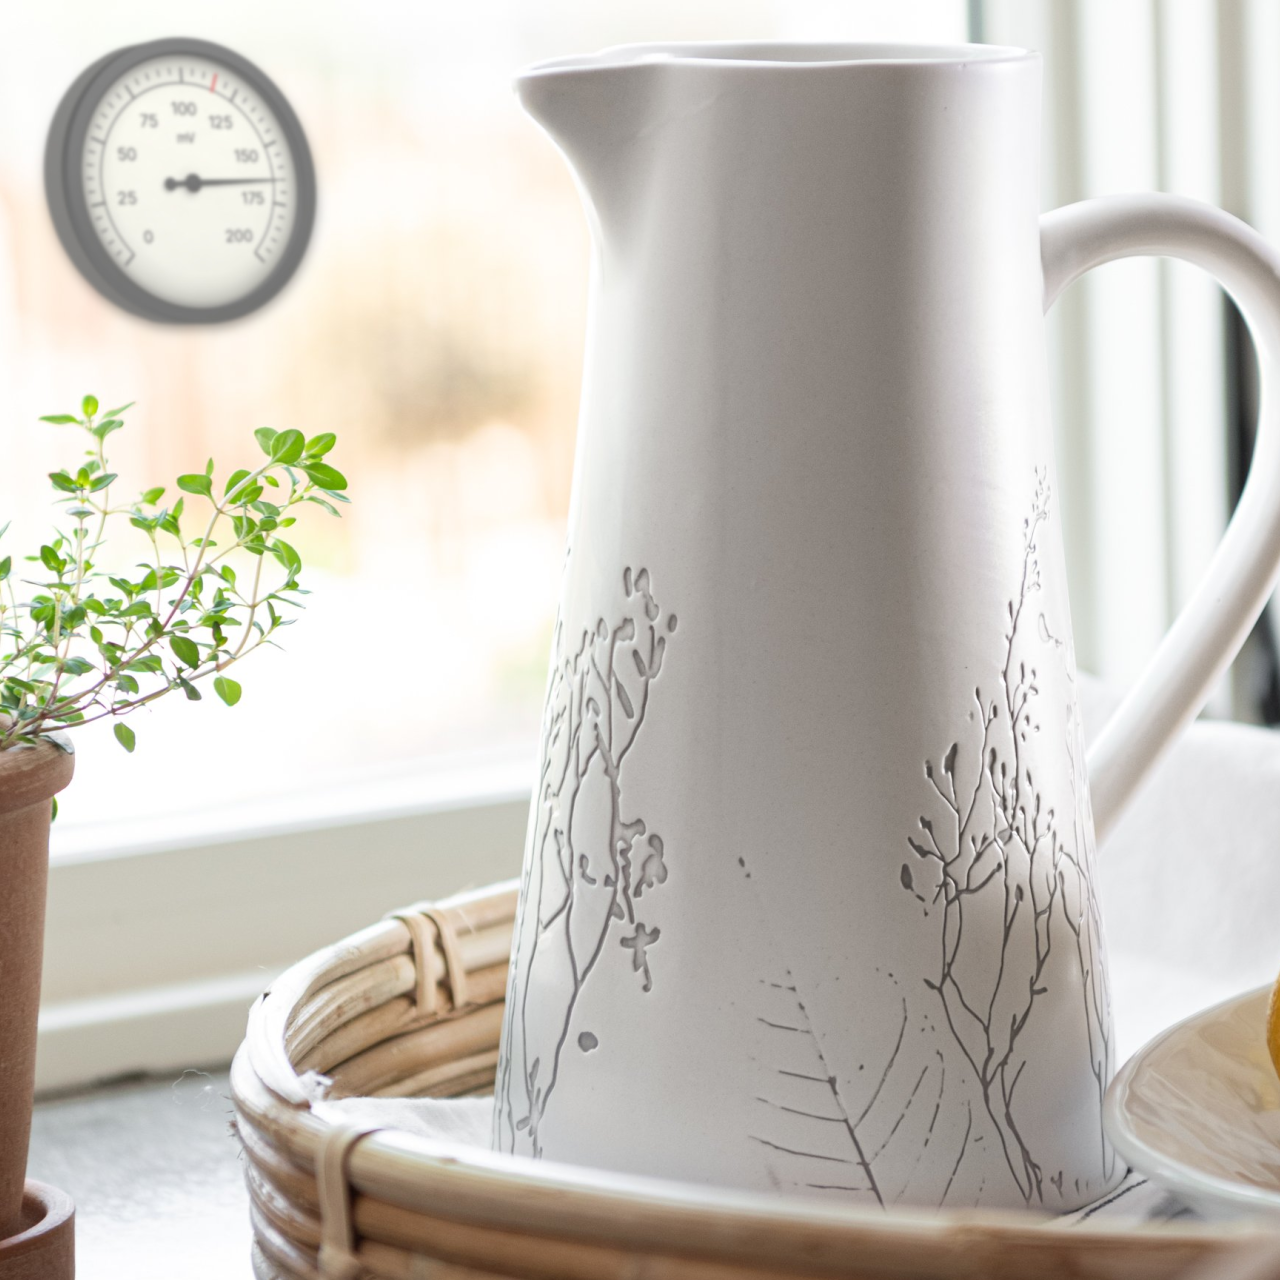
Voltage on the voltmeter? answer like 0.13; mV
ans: 165; mV
